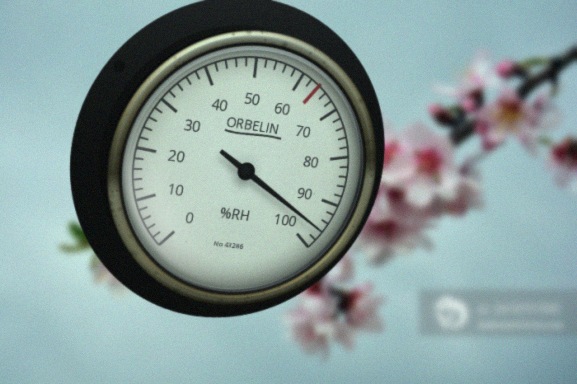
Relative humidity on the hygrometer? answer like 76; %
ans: 96; %
